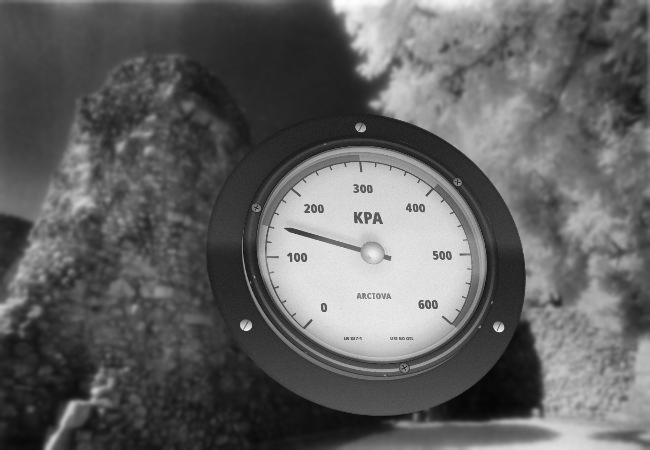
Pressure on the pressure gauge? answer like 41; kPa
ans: 140; kPa
